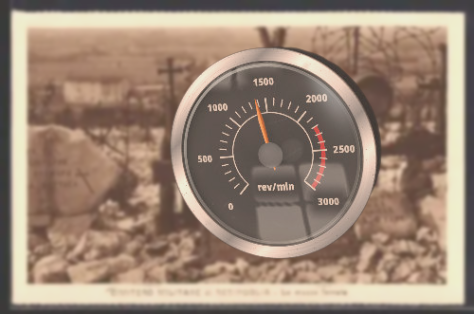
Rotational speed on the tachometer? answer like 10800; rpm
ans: 1400; rpm
